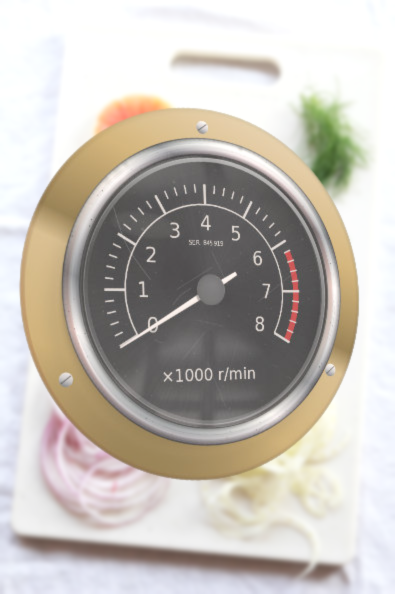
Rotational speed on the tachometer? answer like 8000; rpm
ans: 0; rpm
